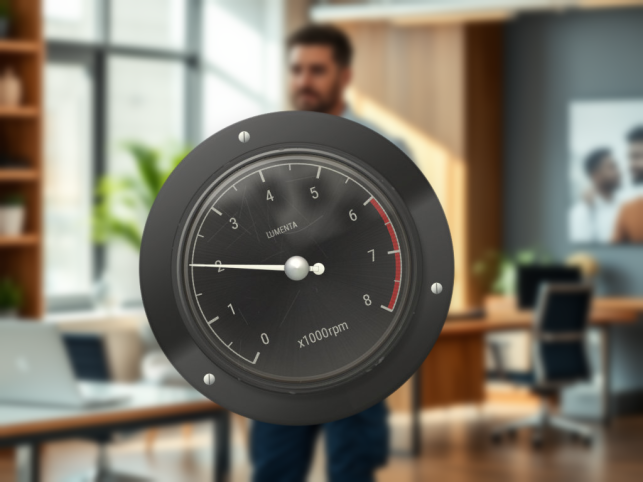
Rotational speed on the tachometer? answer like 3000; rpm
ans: 2000; rpm
